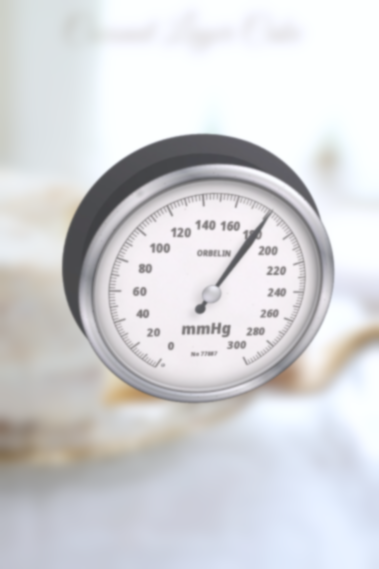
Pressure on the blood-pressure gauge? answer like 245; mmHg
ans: 180; mmHg
